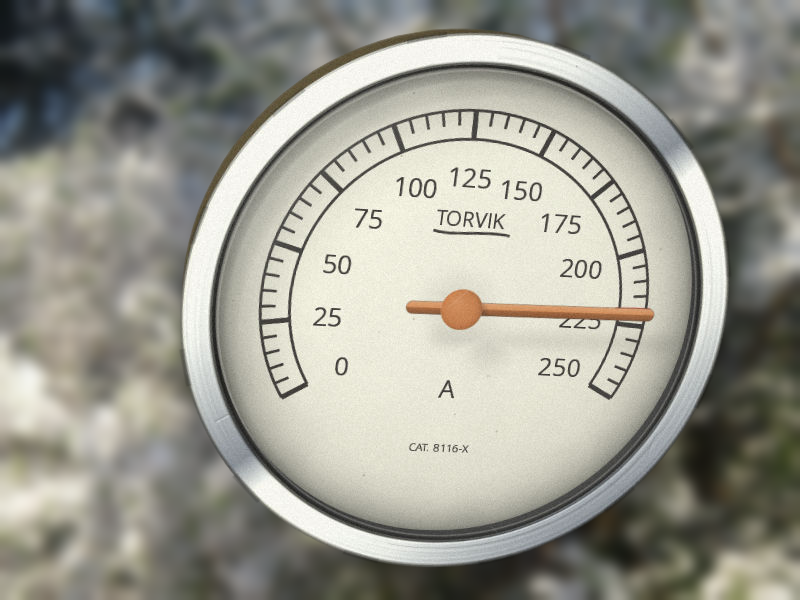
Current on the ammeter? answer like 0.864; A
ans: 220; A
